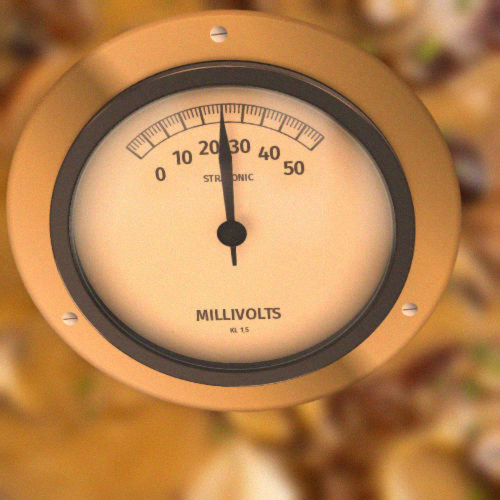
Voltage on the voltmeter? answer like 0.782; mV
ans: 25; mV
